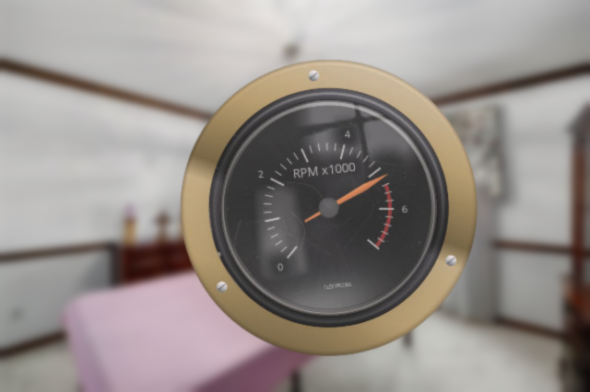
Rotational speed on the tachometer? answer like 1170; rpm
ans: 5200; rpm
